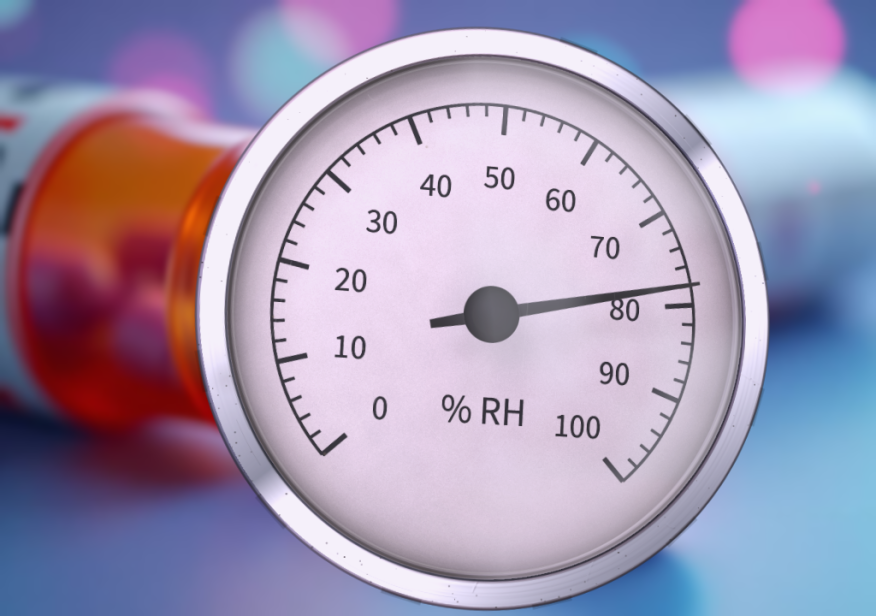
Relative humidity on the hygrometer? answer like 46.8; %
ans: 78; %
